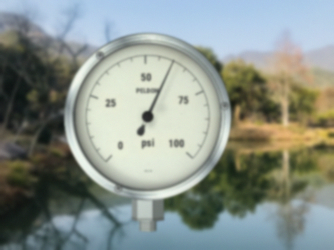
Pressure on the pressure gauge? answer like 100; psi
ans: 60; psi
